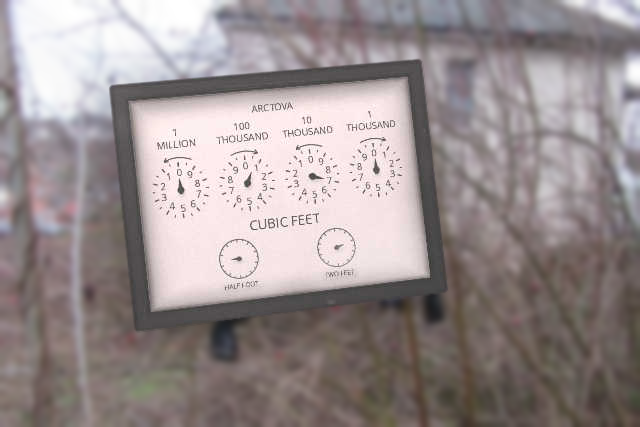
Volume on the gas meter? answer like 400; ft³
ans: 7000; ft³
